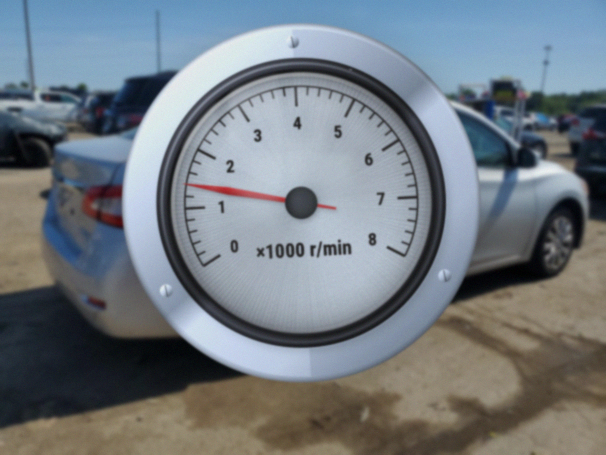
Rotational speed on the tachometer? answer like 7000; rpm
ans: 1400; rpm
